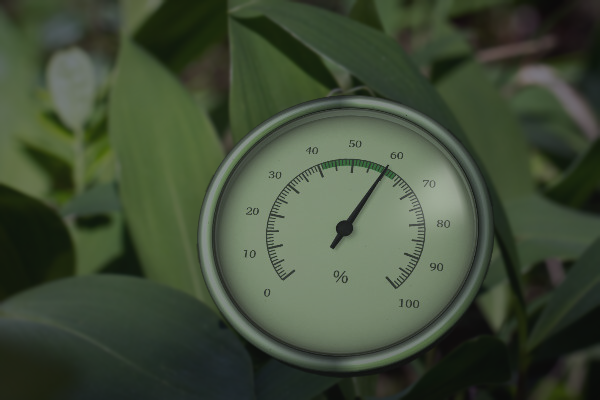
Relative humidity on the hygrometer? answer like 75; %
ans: 60; %
